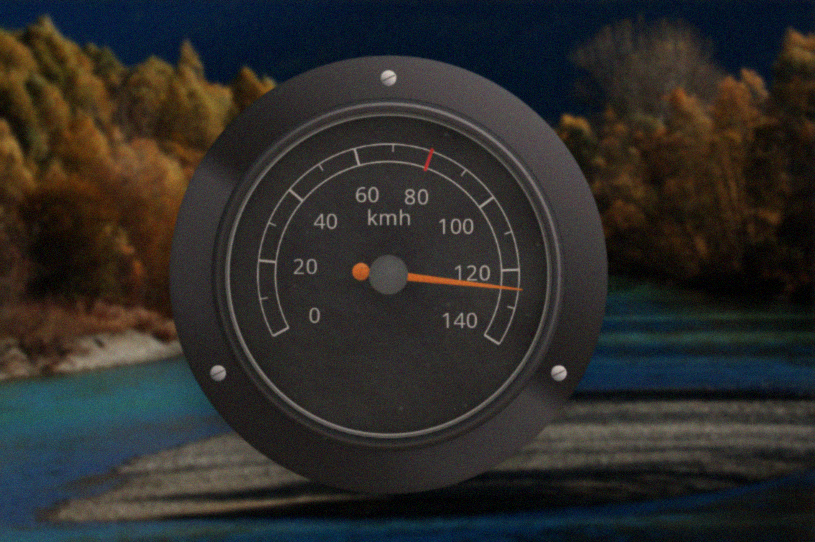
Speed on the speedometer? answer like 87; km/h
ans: 125; km/h
